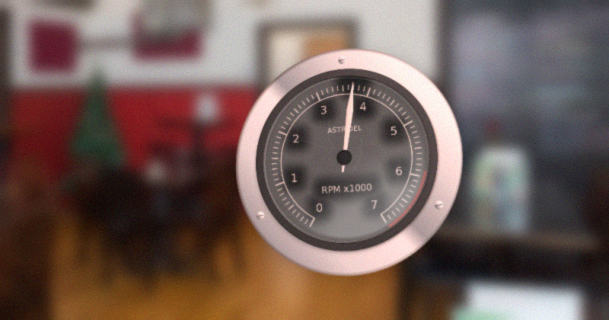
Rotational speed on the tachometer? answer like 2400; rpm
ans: 3700; rpm
